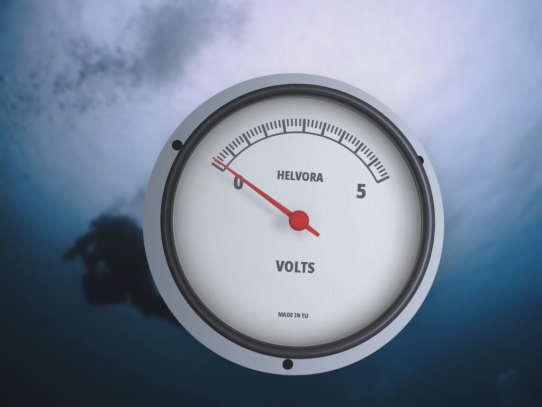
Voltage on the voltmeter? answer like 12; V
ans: 0.1; V
